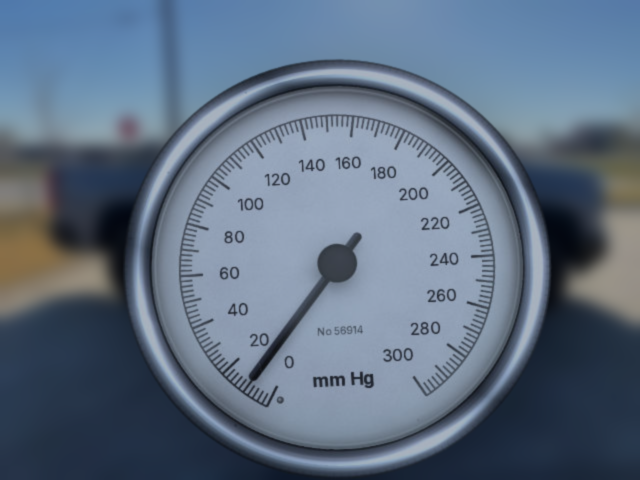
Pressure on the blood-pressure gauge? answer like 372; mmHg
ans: 10; mmHg
